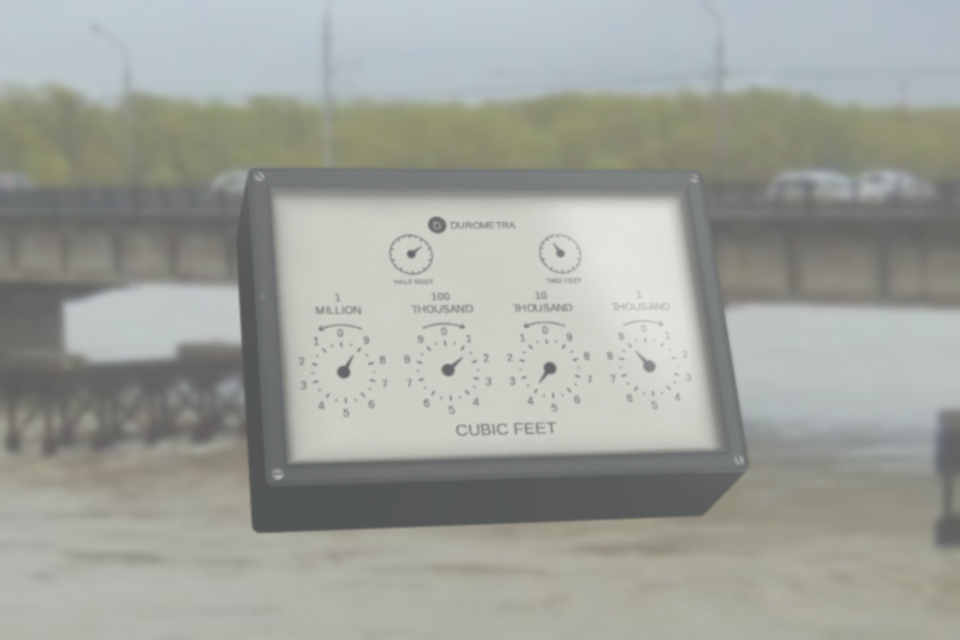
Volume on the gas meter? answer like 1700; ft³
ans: 913900; ft³
